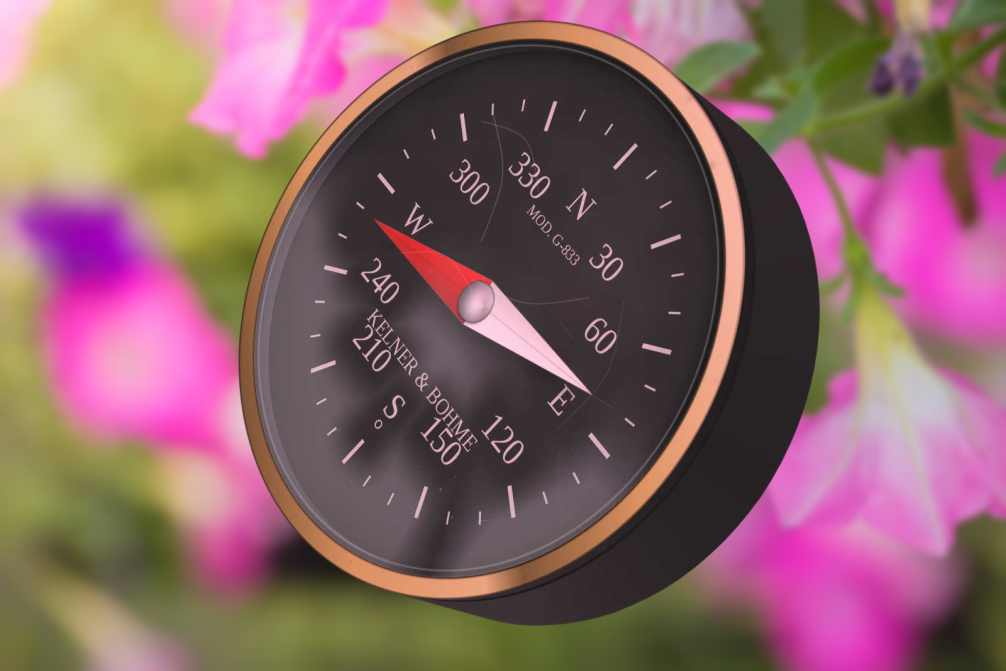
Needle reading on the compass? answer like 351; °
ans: 260; °
